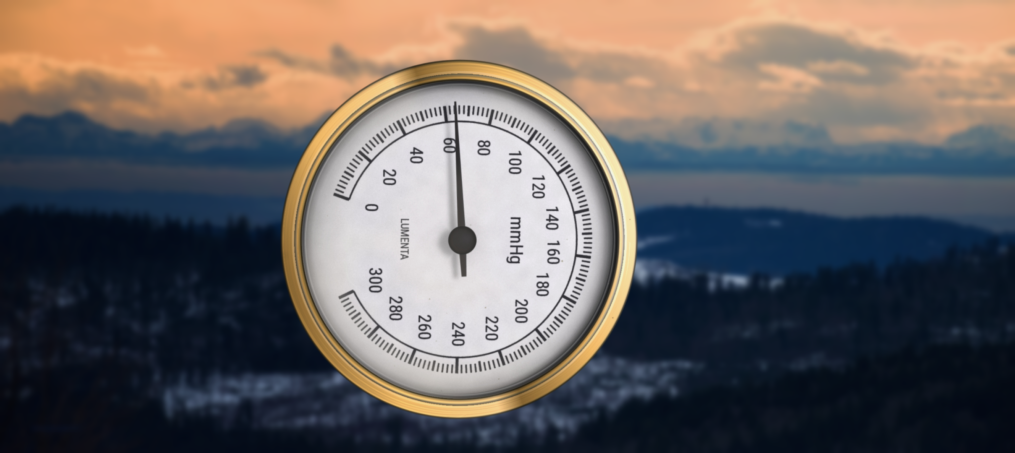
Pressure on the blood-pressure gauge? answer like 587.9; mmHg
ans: 64; mmHg
